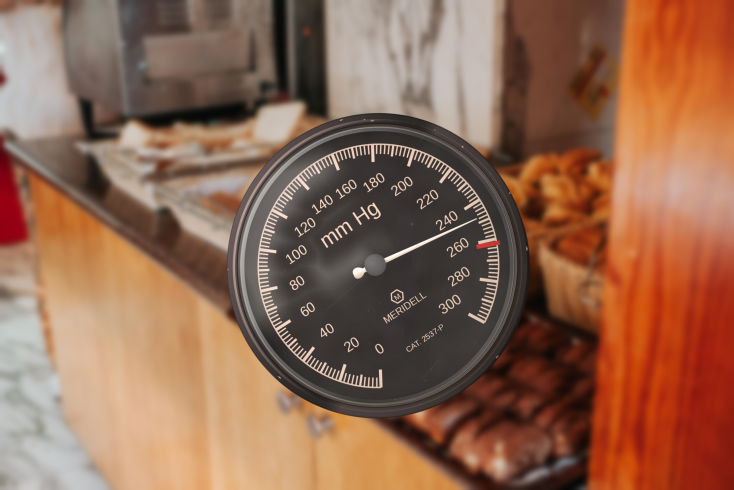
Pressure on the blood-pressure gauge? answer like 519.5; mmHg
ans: 248; mmHg
